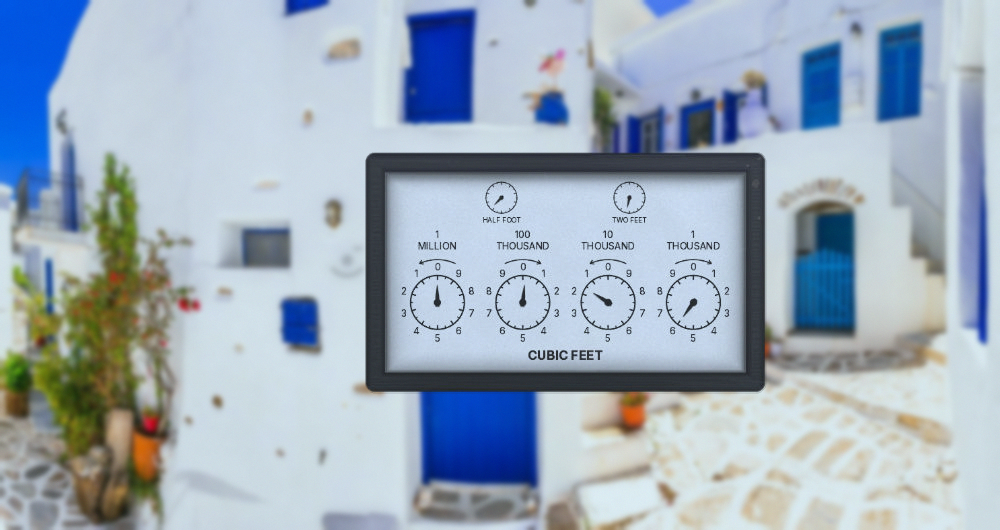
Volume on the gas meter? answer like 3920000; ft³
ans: 1600; ft³
